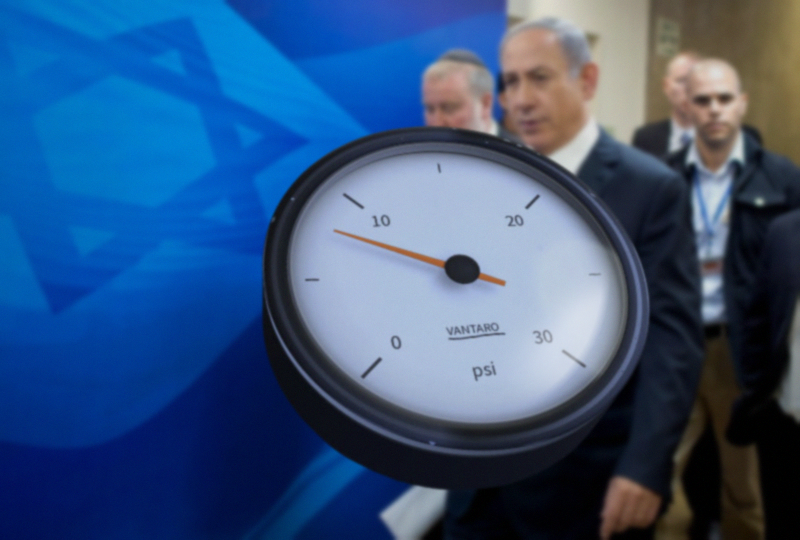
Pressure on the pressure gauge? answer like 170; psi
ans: 7.5; psi
